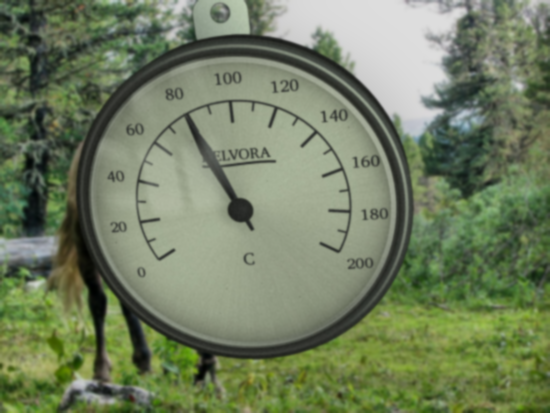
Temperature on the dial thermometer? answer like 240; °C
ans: 80; °C
